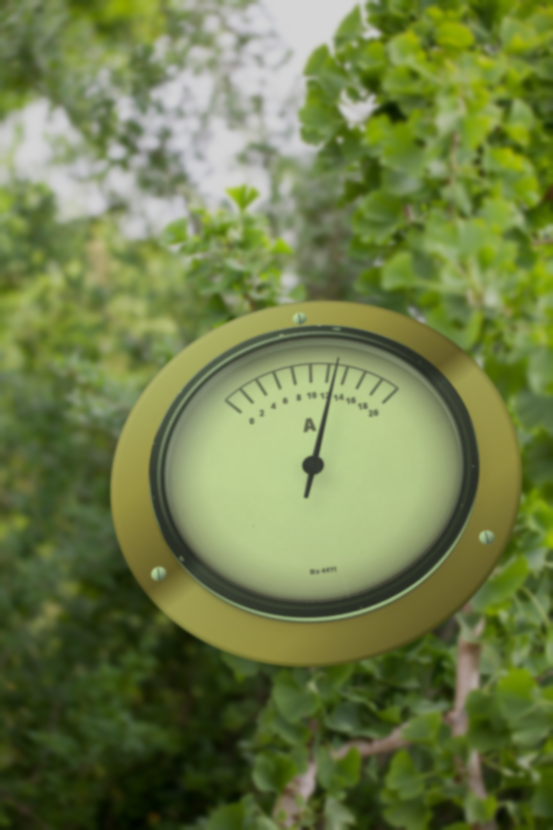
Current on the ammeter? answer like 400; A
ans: 13; A
